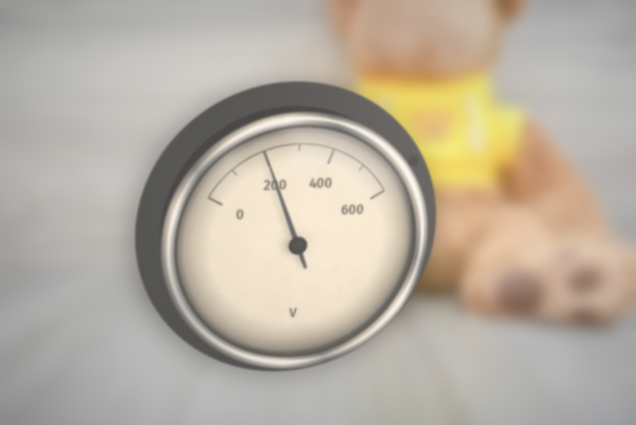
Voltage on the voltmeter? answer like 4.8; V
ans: 200; V
